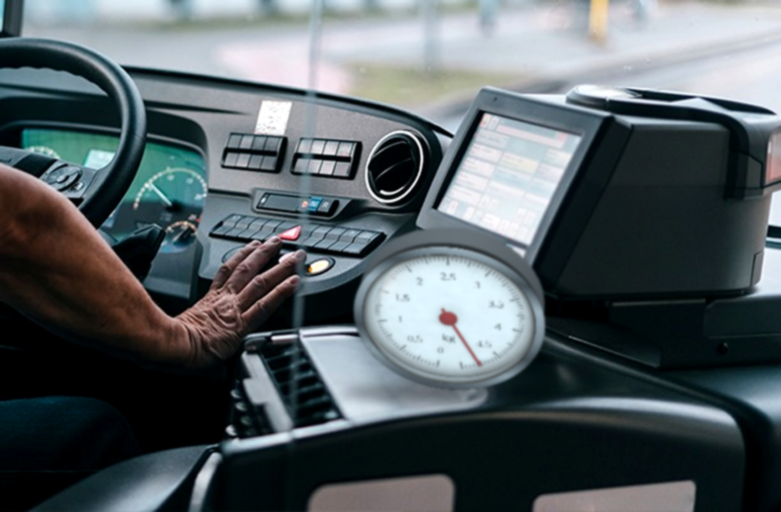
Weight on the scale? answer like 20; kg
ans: 4.75; kg
